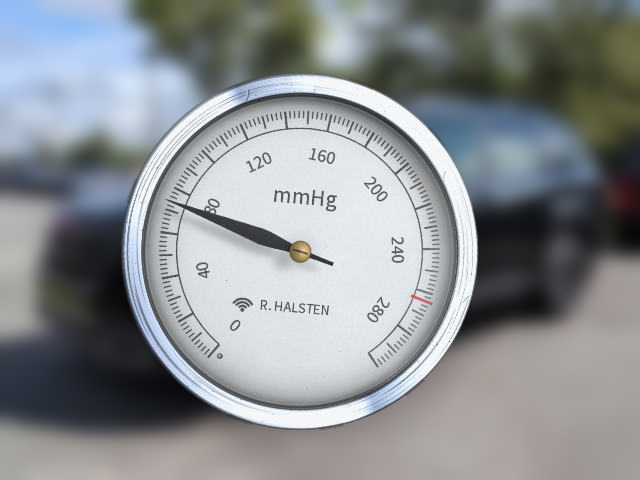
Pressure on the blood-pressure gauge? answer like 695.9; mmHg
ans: 74; mmHg
